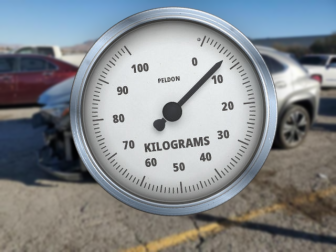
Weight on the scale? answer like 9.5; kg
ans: 7; kg
